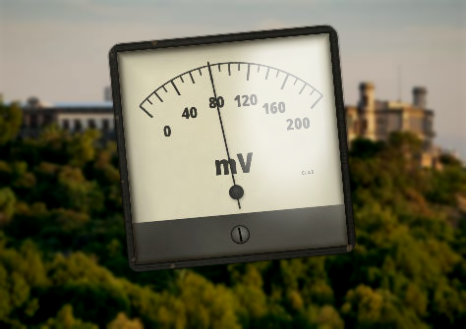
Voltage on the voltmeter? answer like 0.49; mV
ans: 80; mV
